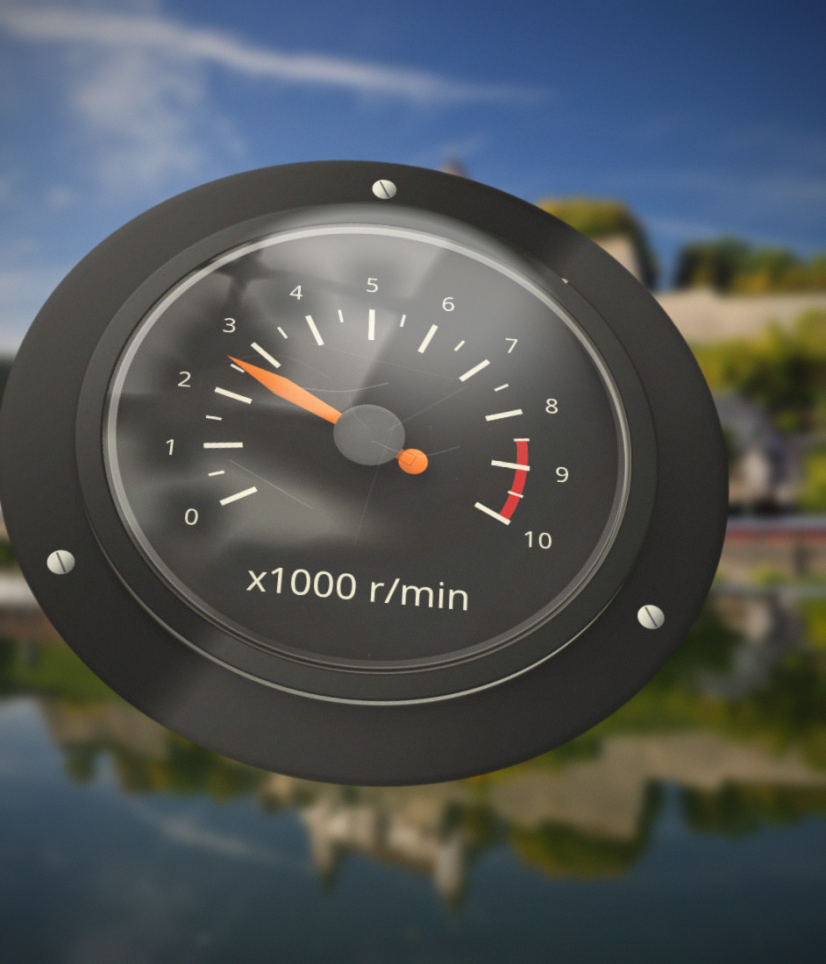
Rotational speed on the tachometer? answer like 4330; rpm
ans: 2500; rpm
